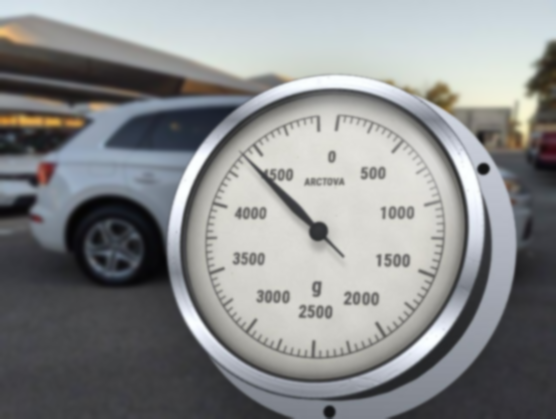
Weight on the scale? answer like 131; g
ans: 4400; g
